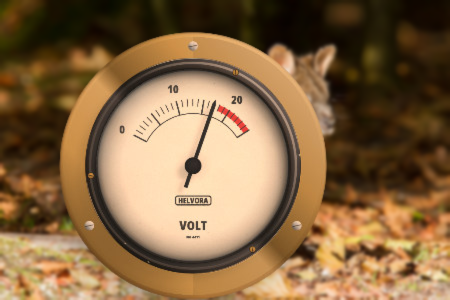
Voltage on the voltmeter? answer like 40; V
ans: 17; V
